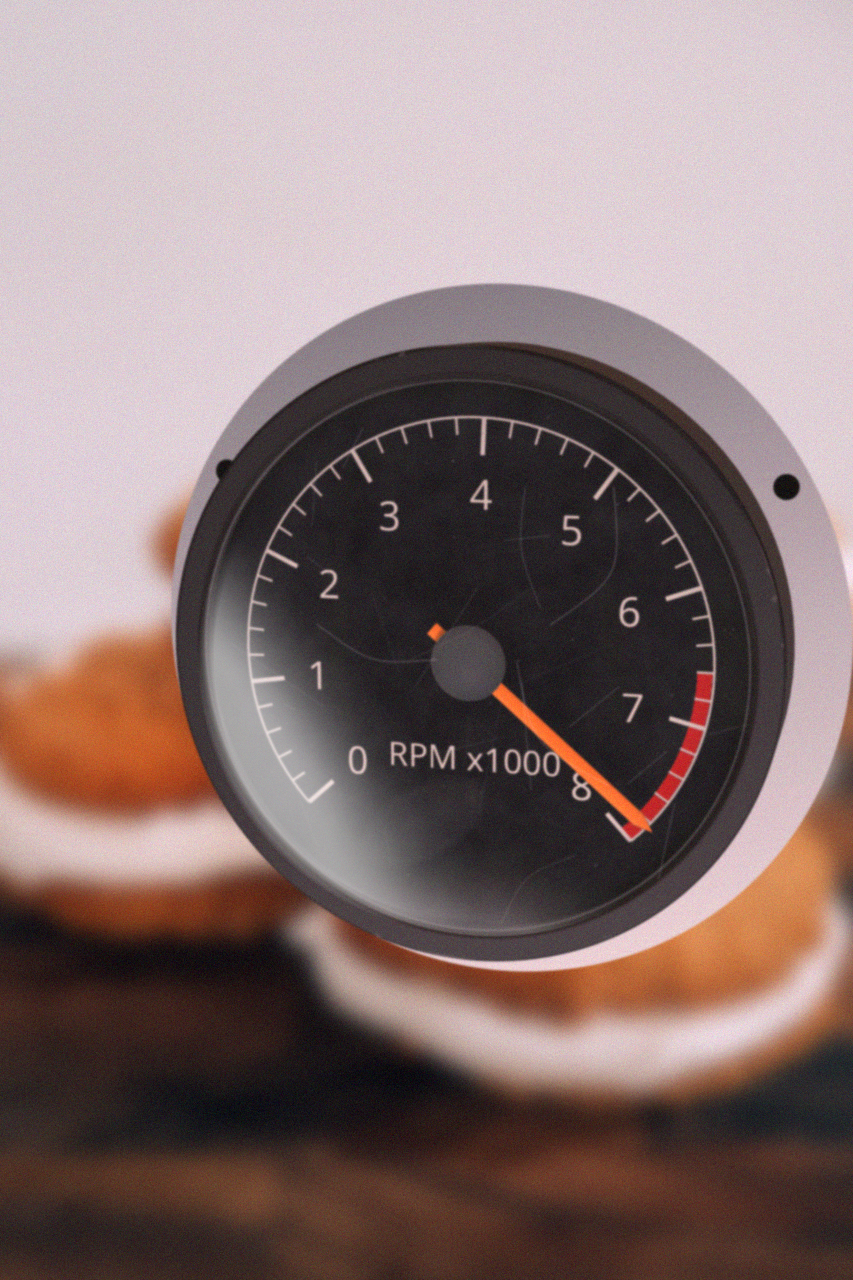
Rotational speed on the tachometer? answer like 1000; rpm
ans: 7800; rpm
